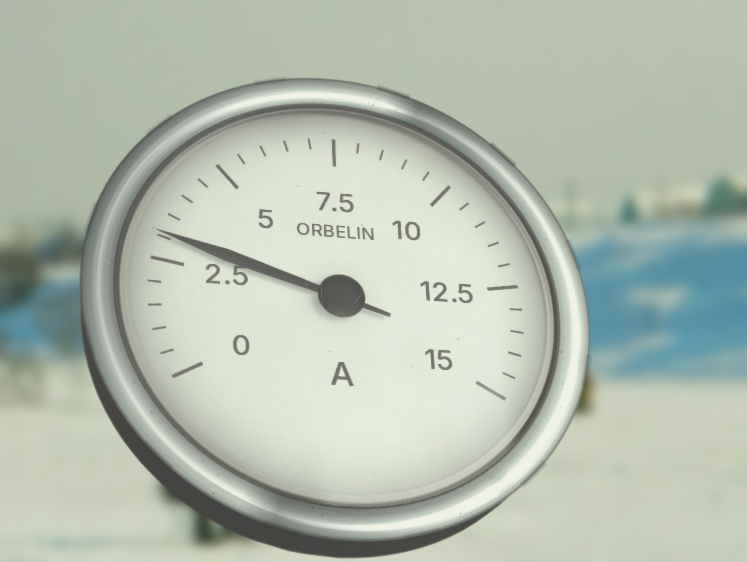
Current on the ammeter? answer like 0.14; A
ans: 3; A
